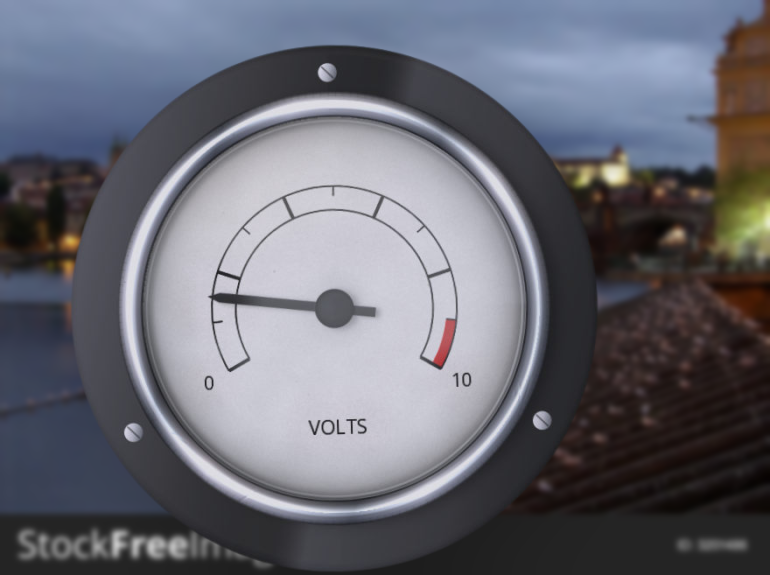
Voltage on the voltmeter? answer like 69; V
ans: 1.5; V
